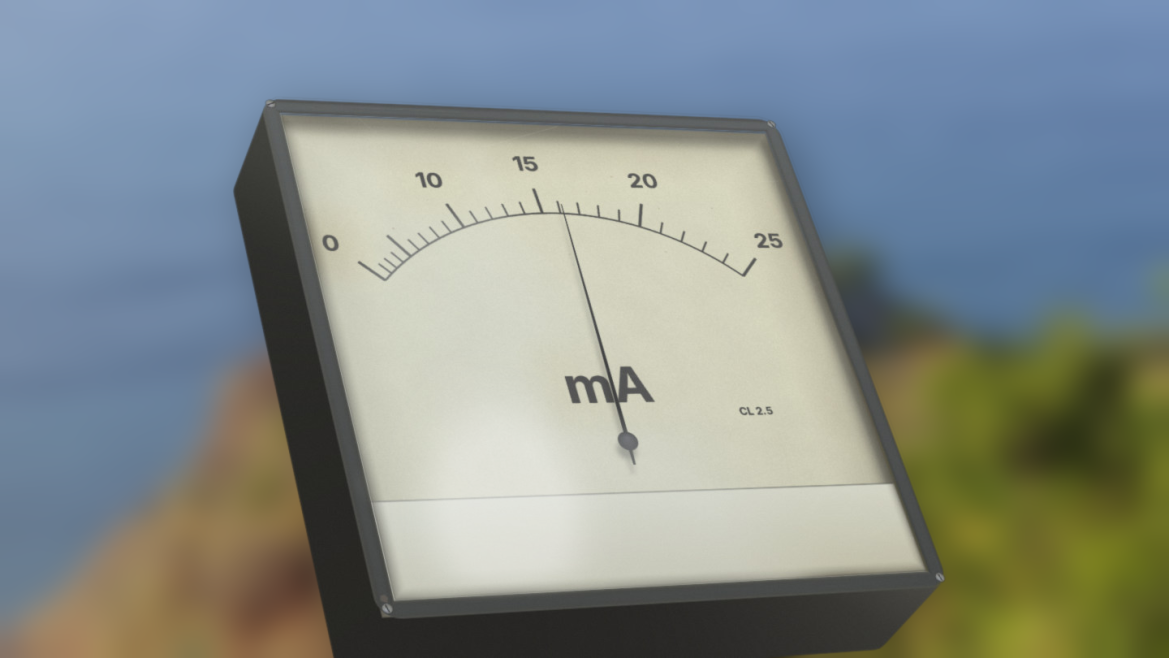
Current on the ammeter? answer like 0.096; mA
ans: 16; mA
